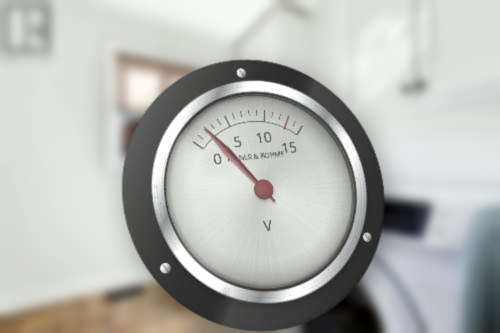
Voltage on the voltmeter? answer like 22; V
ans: 2; V
